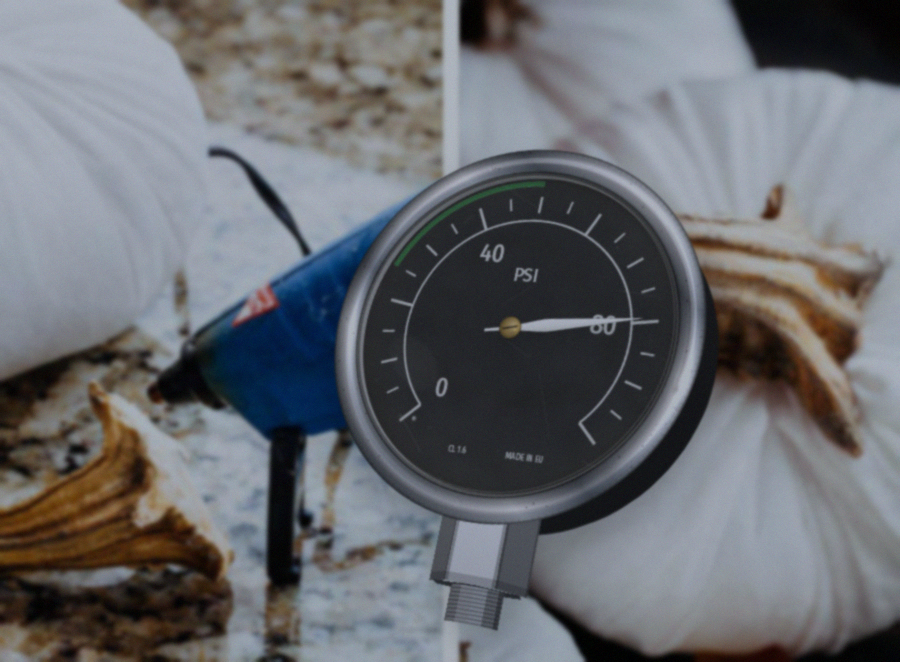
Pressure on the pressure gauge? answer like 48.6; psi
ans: 80; psi
